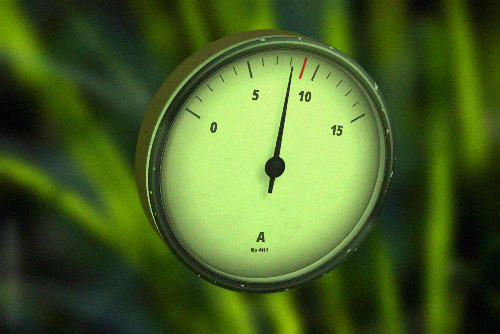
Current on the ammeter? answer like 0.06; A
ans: 8; A
